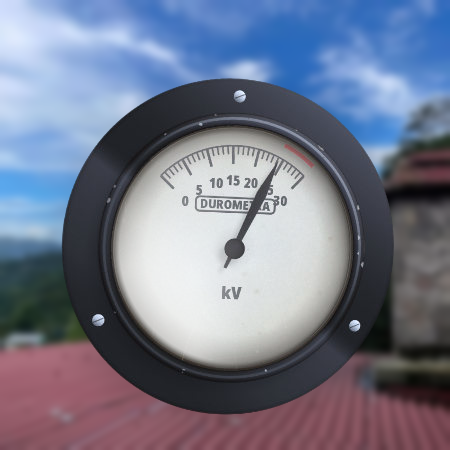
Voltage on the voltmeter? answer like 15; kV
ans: 24; kV
